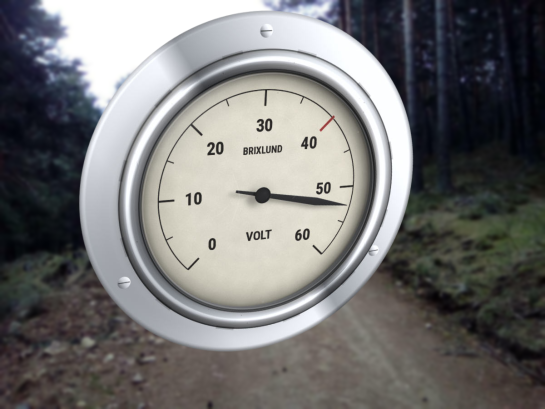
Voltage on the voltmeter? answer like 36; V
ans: 52.5; V
